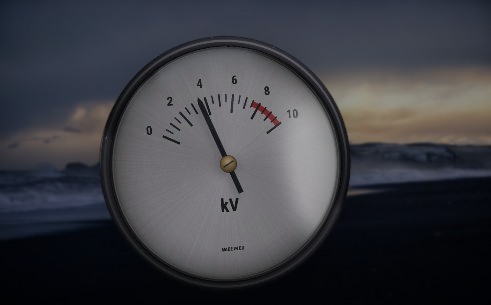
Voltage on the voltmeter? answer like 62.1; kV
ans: 3.5; kV
